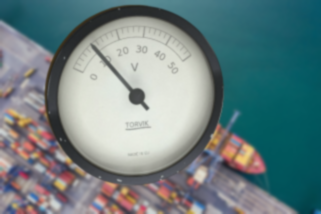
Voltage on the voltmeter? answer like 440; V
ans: 10; V
